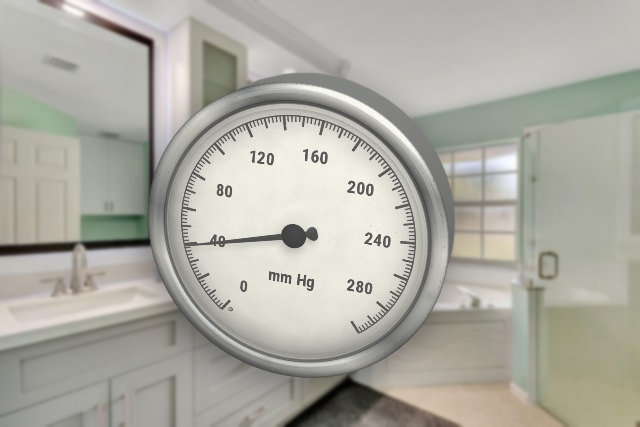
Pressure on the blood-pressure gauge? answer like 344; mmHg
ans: 40; mmHg
